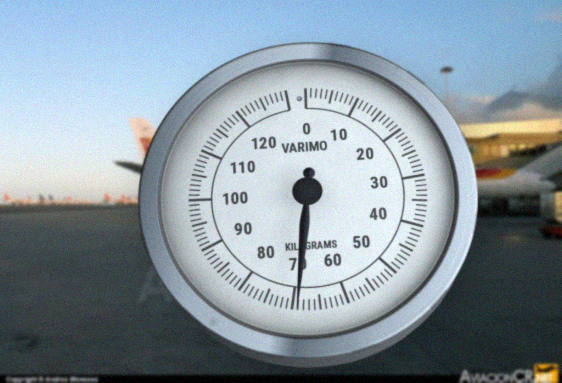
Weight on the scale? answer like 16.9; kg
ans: 69; kg
